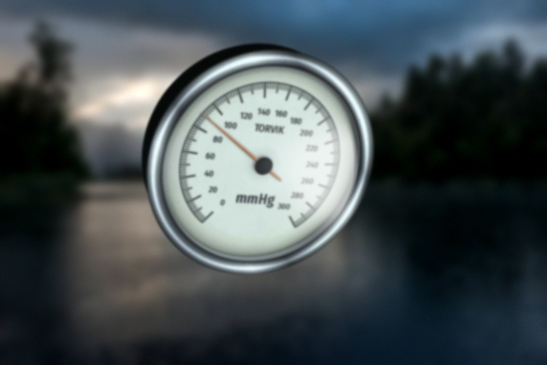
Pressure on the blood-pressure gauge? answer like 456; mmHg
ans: 90; mmHg
